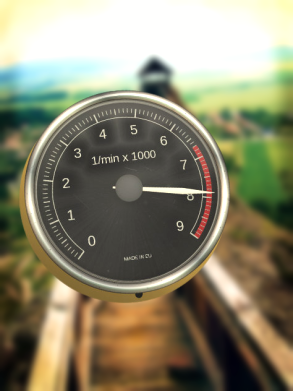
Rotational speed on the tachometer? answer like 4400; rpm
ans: 7900; rpm
